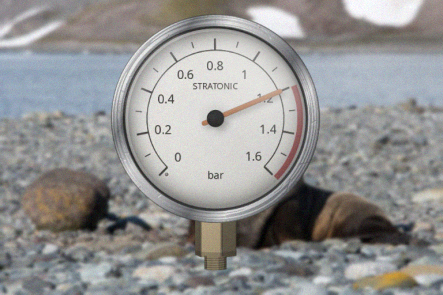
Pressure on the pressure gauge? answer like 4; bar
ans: 1.2; bar
